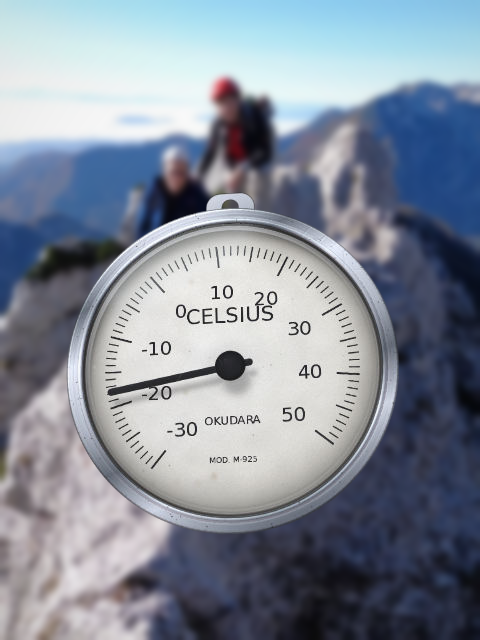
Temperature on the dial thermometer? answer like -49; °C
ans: -18; °C
